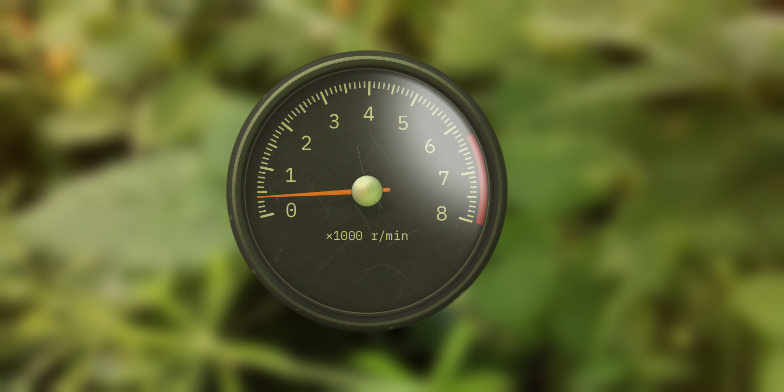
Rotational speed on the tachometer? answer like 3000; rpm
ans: 400; rpm
